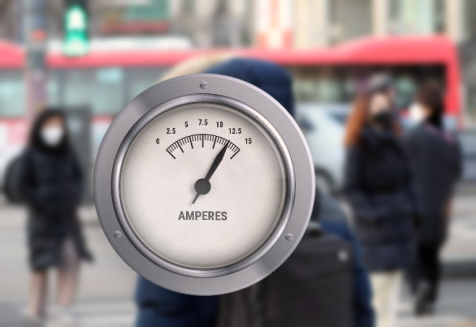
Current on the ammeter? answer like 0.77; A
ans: 12.5; A
